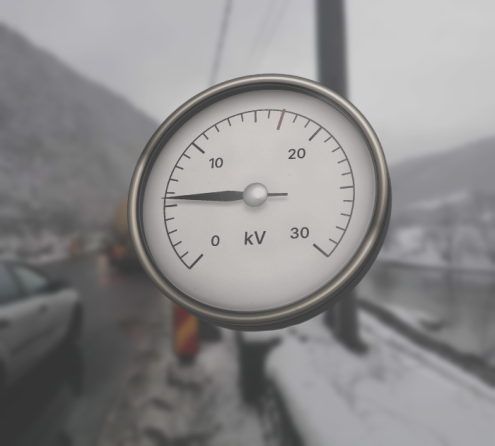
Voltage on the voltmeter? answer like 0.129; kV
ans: 5.5; kV
